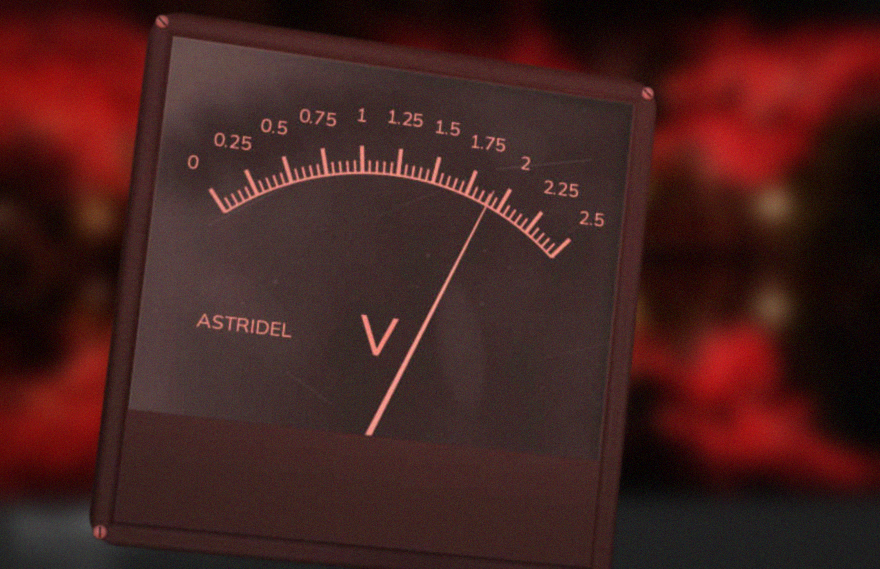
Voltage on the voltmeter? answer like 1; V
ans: 1.9; V
